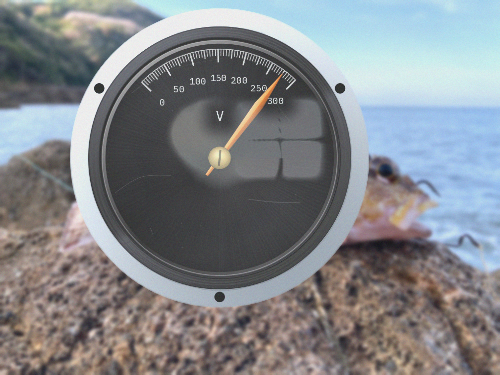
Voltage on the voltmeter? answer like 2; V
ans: 275; V
